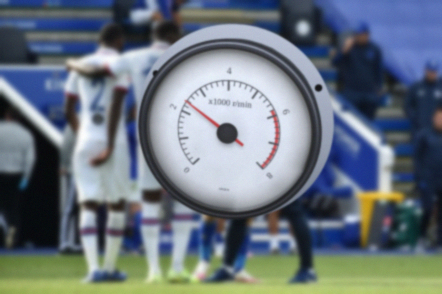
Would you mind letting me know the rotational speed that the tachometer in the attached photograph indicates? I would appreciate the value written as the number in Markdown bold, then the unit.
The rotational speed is **2400** rpm
